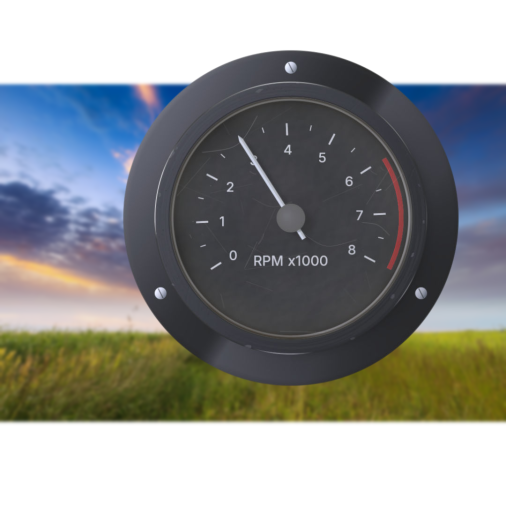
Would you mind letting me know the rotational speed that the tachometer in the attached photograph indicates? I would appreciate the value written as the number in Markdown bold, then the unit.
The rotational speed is **3000** rpm
